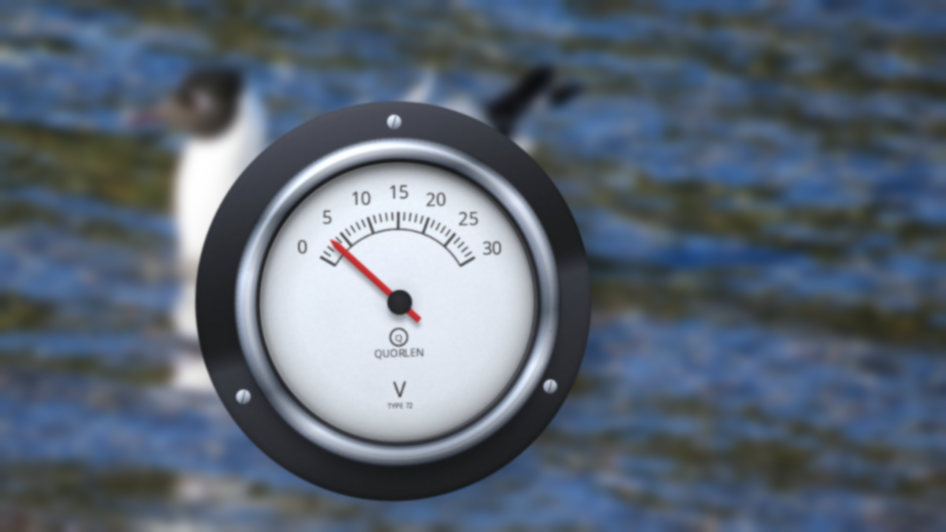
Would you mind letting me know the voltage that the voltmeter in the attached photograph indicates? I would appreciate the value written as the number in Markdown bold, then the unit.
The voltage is **3** V
